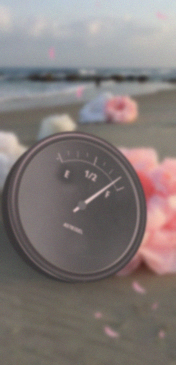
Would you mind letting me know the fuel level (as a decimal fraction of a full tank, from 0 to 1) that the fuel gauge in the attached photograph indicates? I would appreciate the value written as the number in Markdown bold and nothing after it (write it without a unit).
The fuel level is **0.875**
